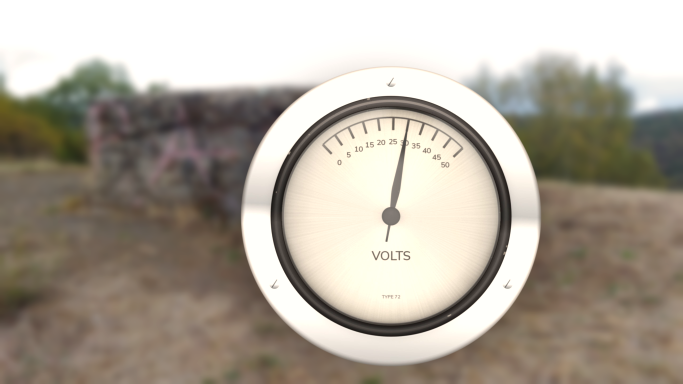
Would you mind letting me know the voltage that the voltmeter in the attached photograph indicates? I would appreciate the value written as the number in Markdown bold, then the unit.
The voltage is **30** V
